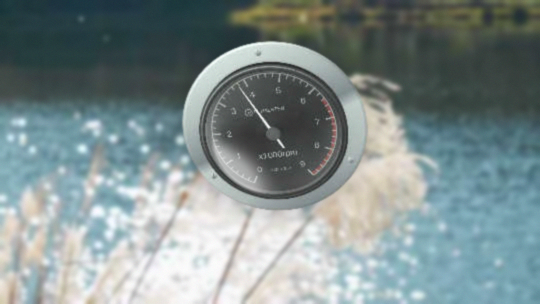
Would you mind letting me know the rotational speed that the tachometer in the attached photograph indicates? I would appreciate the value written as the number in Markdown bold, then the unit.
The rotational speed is **3800** rpm
